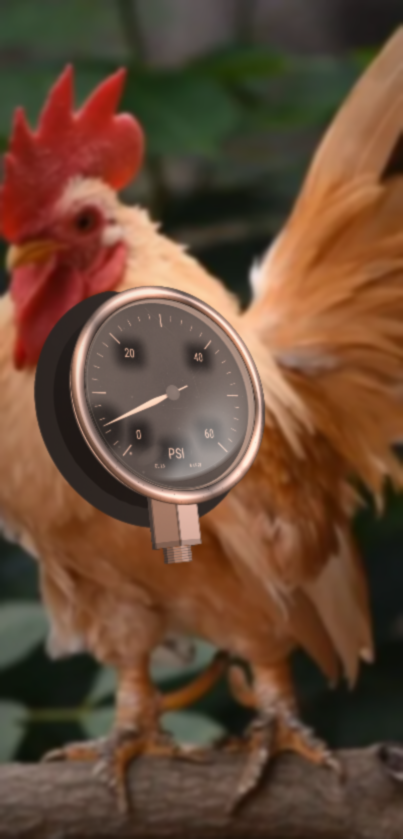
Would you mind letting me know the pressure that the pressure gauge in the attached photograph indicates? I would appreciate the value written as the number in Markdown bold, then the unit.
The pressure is **5** psi
